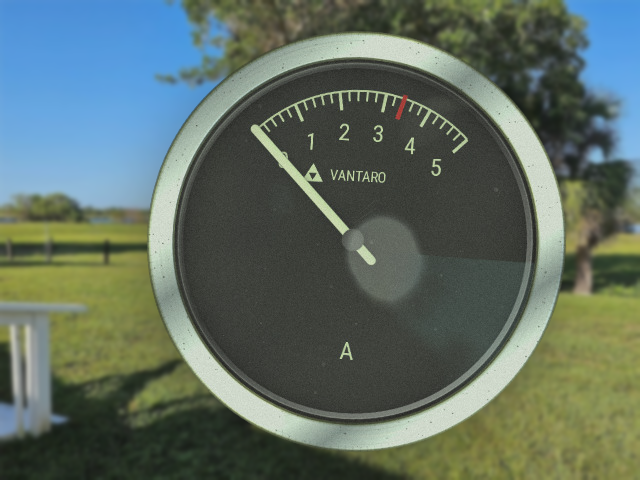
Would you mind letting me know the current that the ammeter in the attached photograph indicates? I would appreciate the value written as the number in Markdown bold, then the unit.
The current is **0** A
